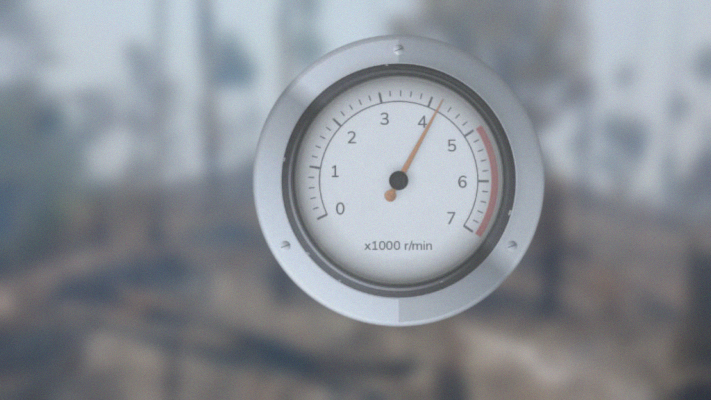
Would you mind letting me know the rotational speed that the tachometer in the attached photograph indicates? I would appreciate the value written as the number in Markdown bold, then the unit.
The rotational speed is **4200** rpm
